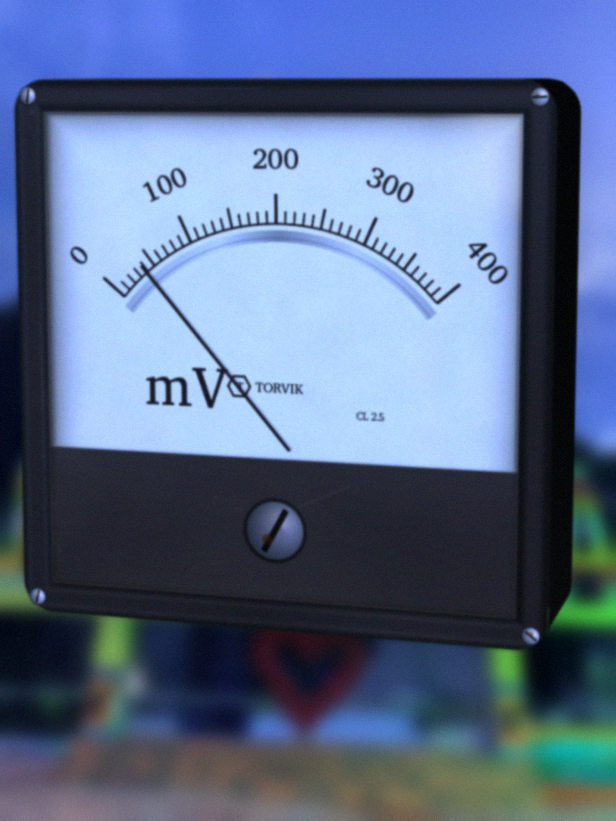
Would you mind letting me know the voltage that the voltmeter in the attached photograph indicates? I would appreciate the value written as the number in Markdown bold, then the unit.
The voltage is **40** mV
